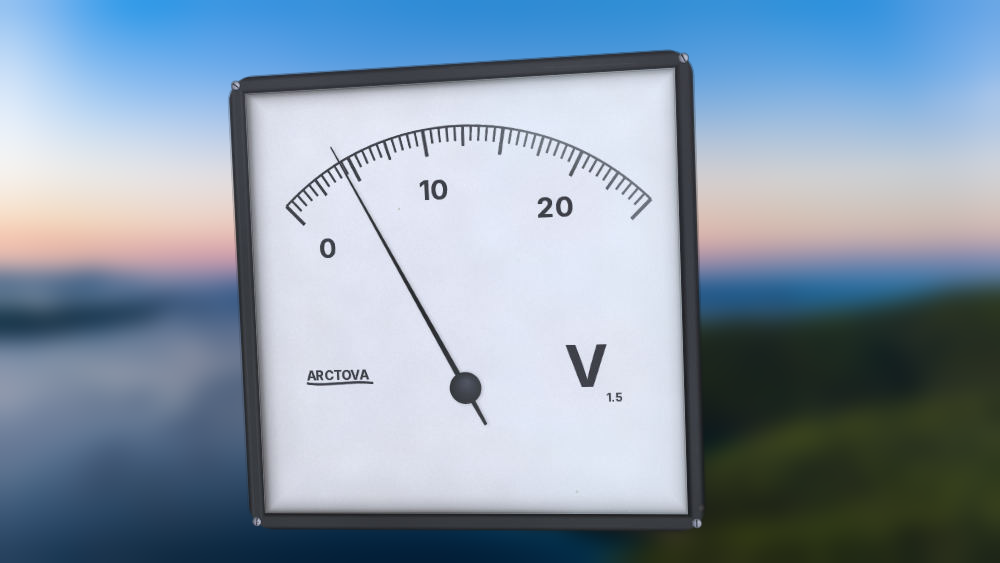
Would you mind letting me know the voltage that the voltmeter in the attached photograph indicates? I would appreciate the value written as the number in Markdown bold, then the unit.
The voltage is **4.5** V
